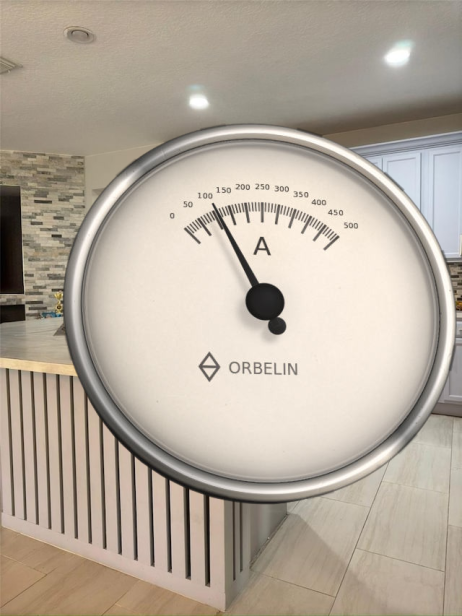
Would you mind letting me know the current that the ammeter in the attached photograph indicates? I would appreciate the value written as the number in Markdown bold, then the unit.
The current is **100** A
